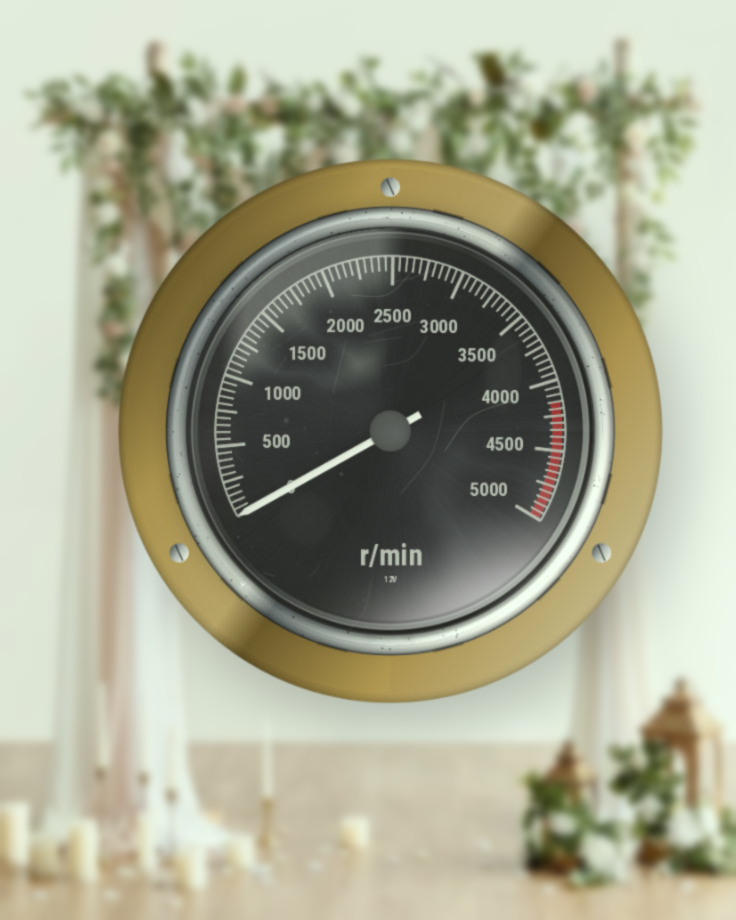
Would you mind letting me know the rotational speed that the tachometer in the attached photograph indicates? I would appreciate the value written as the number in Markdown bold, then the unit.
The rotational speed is **0** rpm
